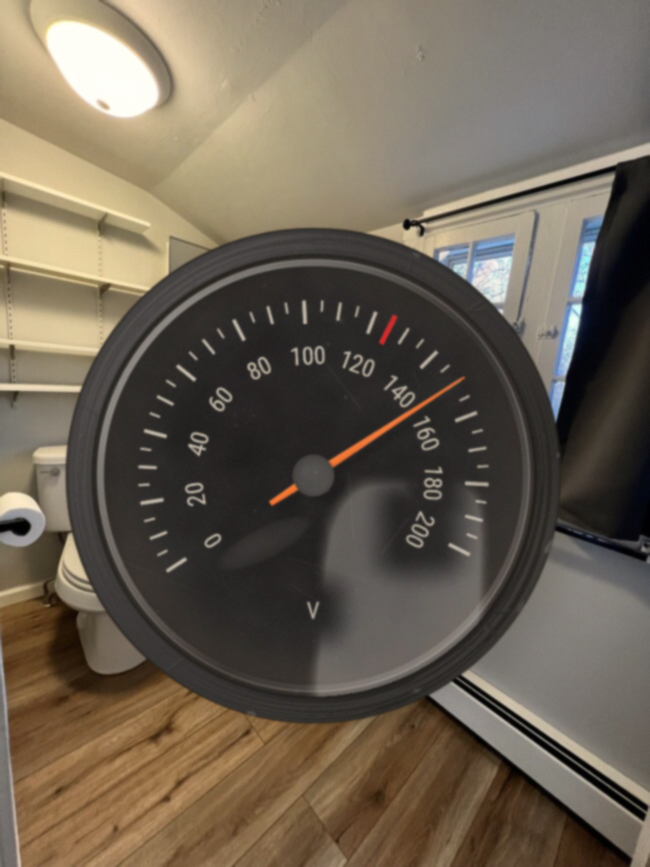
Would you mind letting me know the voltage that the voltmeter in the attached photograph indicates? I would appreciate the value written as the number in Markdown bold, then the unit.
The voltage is **150** V
